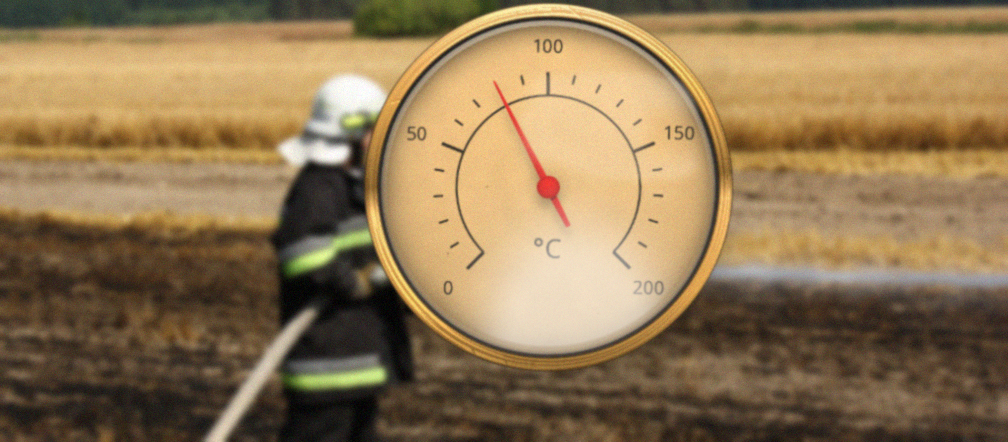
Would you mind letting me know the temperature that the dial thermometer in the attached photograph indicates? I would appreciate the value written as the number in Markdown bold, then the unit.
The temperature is **80** °C
